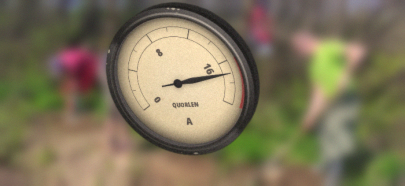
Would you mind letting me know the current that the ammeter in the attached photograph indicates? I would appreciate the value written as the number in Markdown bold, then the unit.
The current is **17** A
